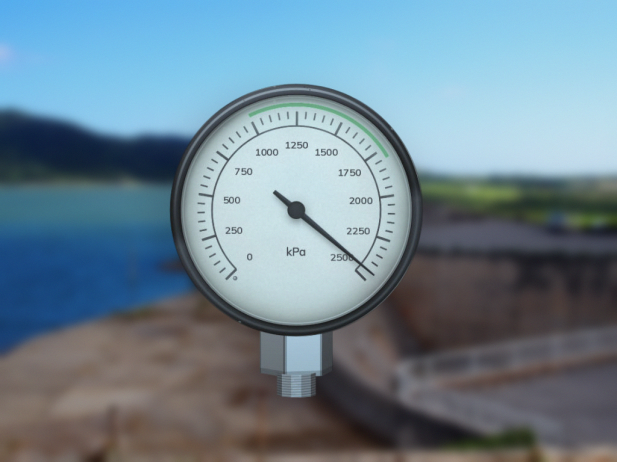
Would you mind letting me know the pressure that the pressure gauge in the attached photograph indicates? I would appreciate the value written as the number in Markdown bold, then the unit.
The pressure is **2450** kPa
